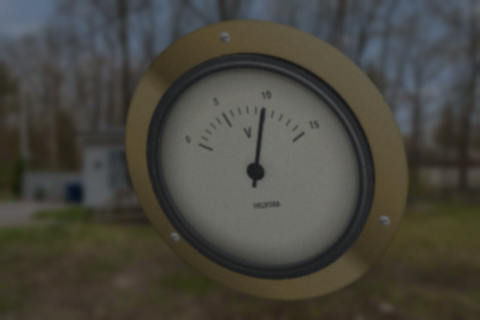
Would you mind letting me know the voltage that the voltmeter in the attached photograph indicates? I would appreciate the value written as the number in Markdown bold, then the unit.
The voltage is **10** V
